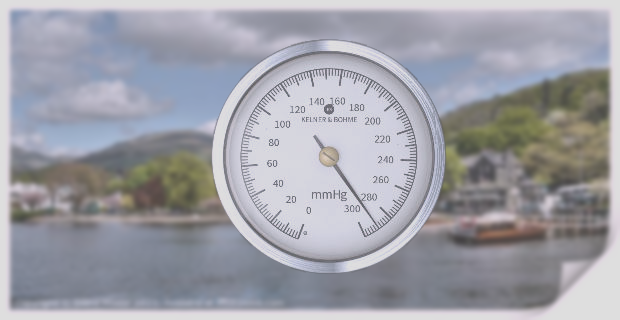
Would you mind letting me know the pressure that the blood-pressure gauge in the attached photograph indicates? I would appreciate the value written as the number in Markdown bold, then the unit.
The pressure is **290** mmHg
